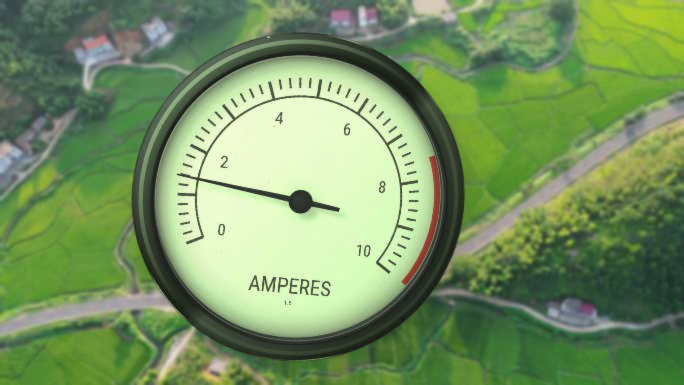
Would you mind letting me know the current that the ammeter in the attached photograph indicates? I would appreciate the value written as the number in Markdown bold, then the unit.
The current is **1.4** A
